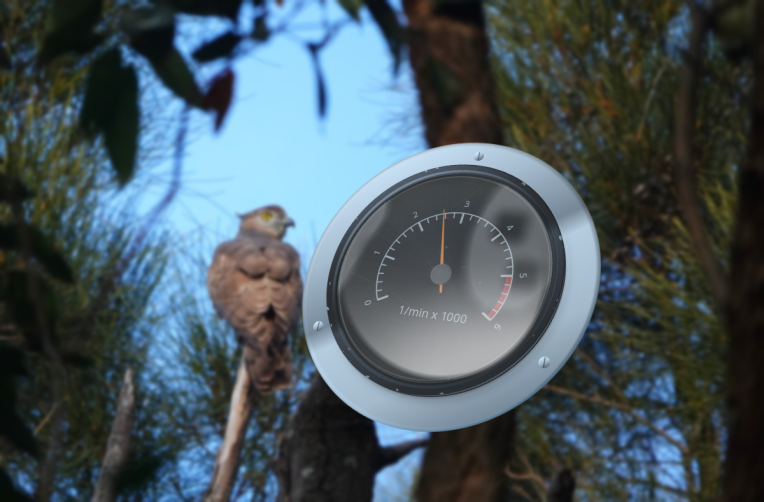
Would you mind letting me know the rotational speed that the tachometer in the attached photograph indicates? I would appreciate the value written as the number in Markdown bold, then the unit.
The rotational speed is **2600** rpm
